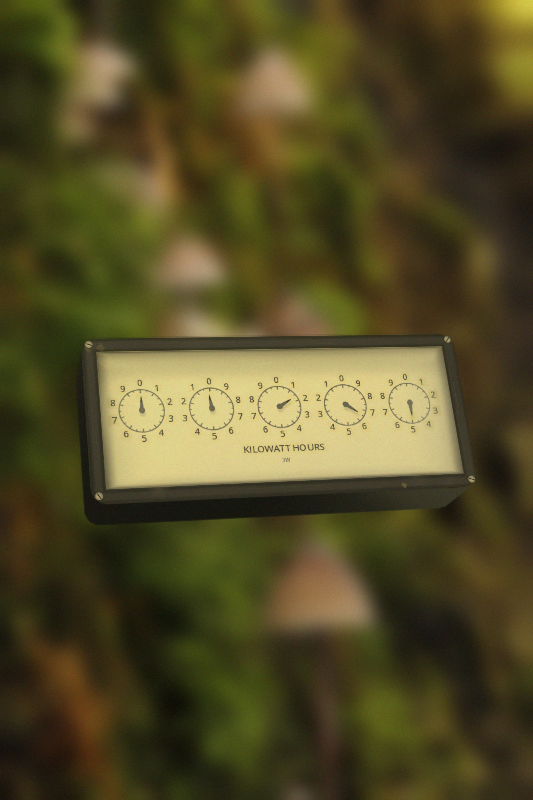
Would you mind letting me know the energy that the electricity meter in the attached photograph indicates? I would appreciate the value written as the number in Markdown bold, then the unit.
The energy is **165** kWh
